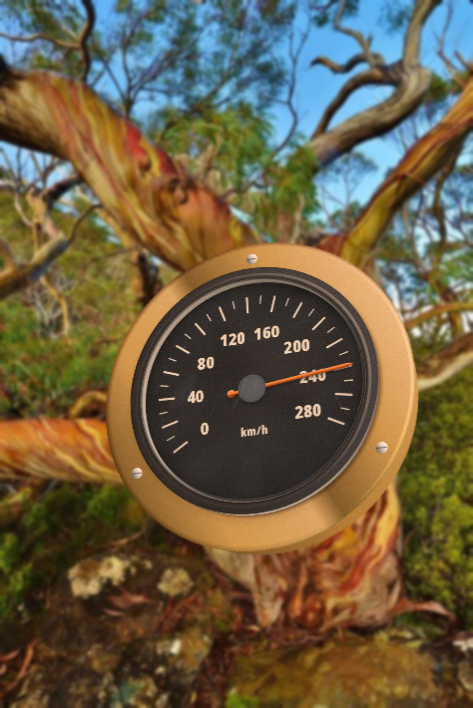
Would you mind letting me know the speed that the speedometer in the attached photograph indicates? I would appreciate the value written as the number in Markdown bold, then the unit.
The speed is **240** km/h
